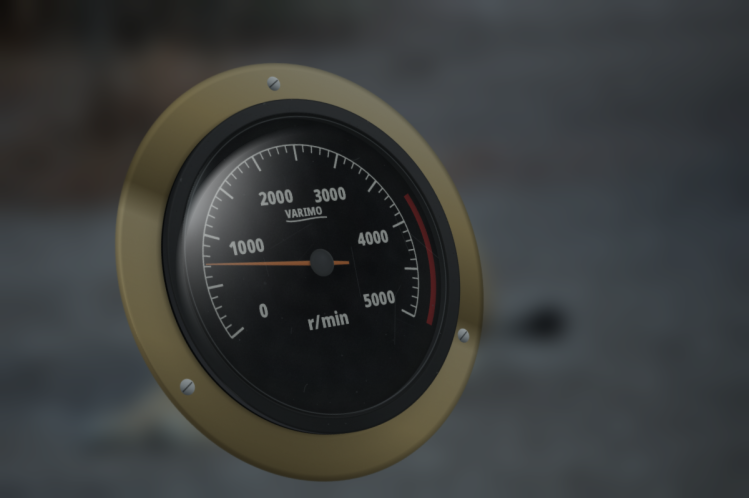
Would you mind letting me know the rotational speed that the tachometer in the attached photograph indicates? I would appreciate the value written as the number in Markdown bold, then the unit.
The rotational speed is **700** rpm
